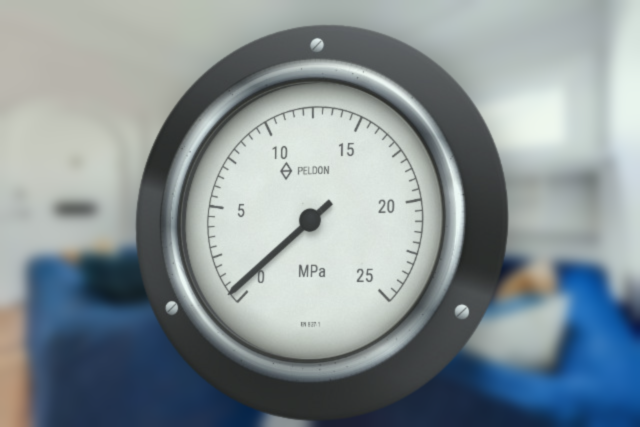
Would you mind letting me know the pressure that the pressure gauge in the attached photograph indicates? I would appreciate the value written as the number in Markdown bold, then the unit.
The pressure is **0.5** MPa
